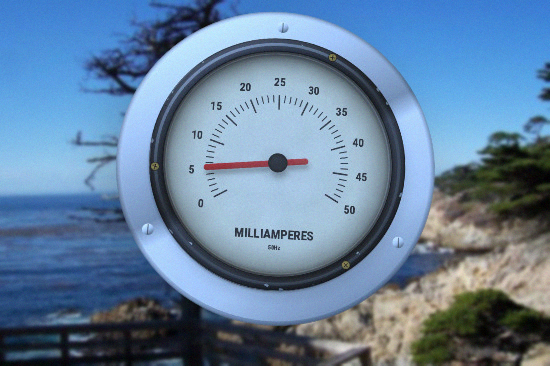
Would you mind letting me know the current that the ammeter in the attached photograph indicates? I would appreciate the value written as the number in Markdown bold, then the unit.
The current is **5** mA
